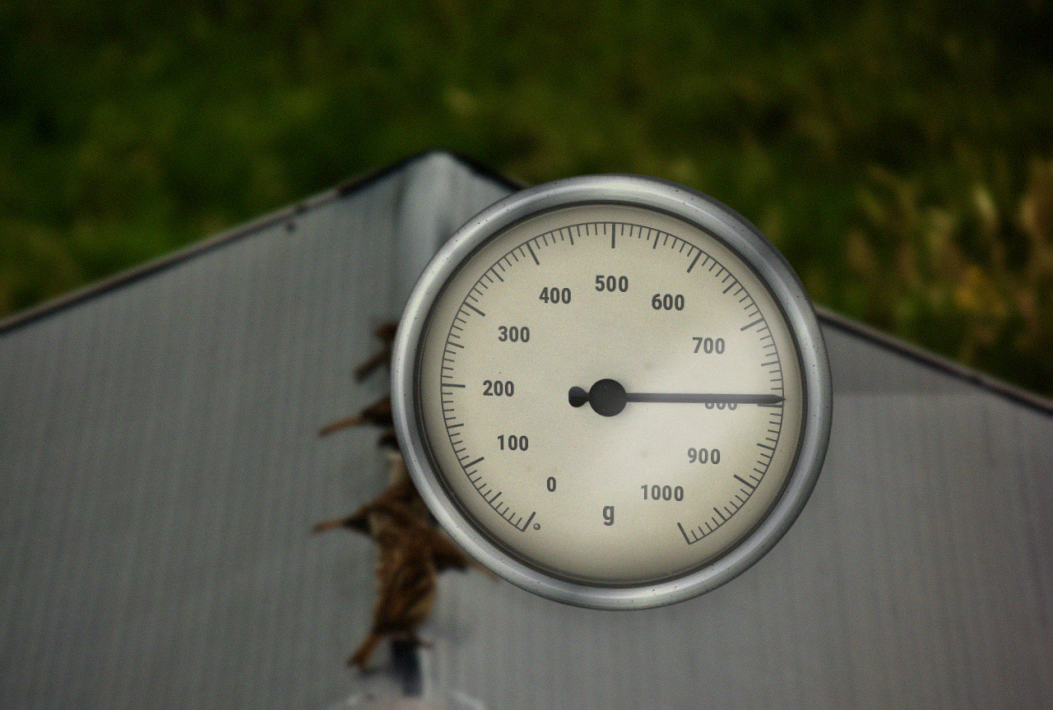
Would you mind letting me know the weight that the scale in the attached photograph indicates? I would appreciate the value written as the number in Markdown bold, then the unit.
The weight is **790** g
